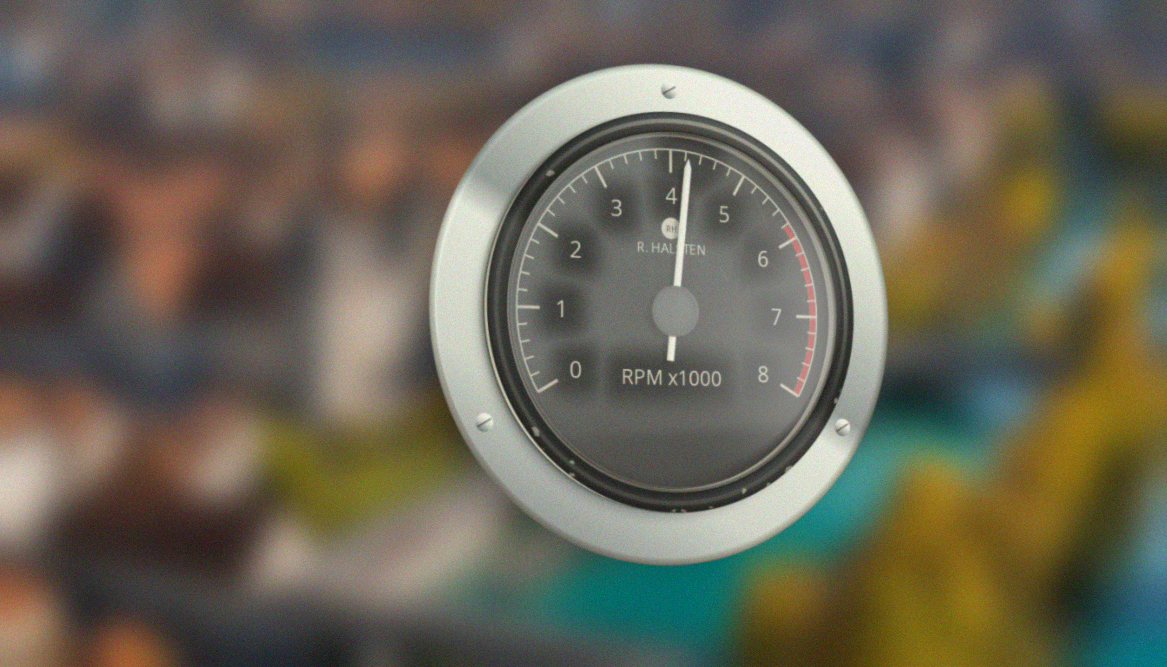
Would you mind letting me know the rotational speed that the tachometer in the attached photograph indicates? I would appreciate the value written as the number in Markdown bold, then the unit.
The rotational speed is **4200** rpm
